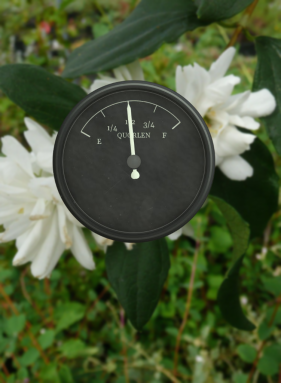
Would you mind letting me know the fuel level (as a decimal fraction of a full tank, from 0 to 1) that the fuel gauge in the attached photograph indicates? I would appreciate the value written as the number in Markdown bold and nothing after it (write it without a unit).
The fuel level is **0.5**
